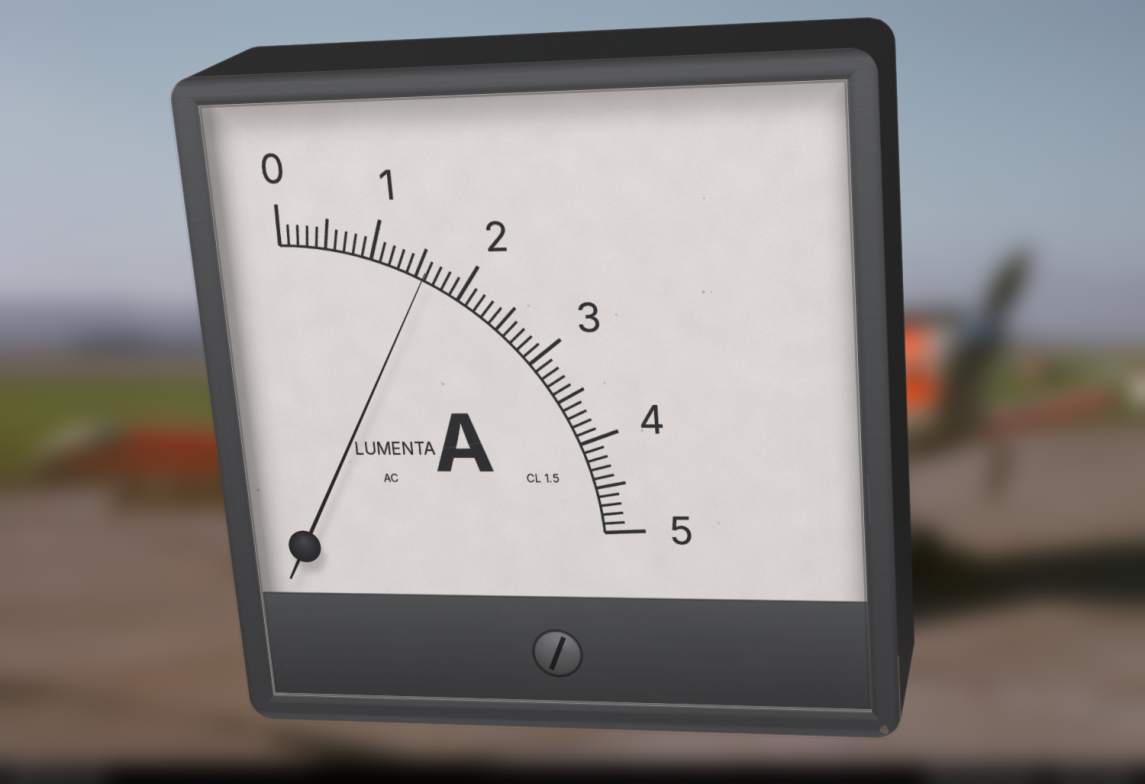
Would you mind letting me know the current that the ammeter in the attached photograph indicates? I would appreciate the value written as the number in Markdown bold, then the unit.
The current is **1.6** A
